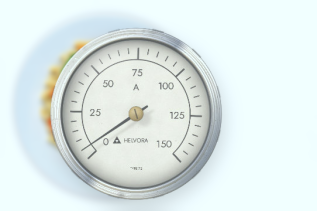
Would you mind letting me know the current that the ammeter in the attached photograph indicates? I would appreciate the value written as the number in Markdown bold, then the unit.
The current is **5** A
